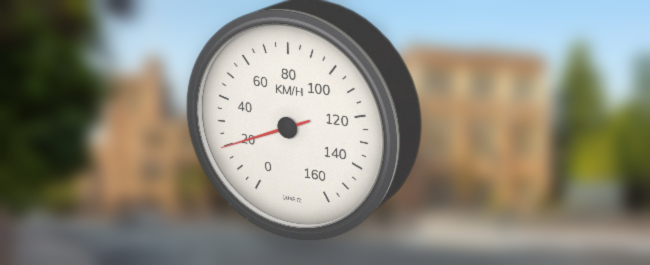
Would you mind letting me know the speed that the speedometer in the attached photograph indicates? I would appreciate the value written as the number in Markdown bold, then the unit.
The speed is **20** km/h
